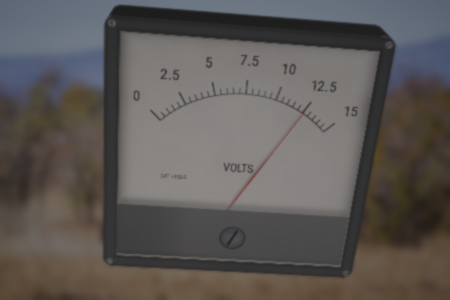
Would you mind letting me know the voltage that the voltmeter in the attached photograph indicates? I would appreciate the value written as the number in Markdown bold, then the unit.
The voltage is **12.5** V
